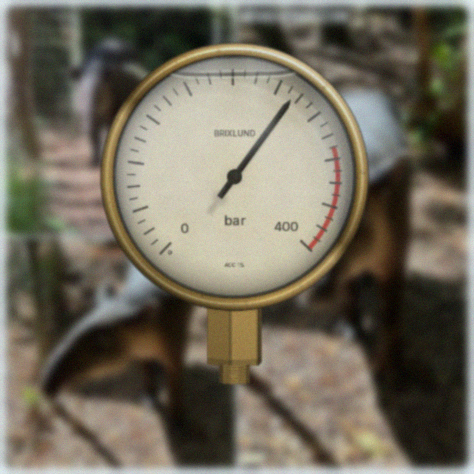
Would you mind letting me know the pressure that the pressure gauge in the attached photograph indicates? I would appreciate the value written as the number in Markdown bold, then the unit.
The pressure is **255** bar
